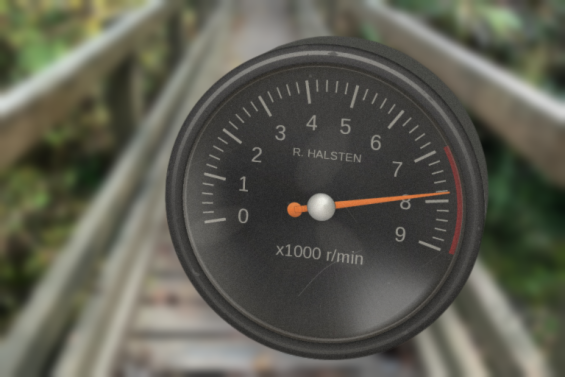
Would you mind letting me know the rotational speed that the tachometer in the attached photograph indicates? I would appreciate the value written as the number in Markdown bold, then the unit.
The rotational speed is **7800** rpm
